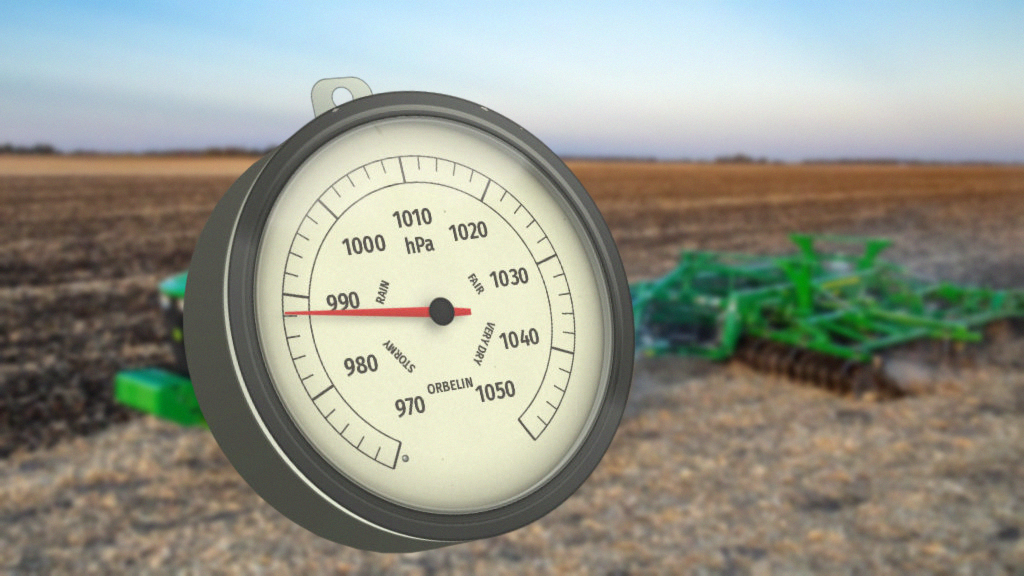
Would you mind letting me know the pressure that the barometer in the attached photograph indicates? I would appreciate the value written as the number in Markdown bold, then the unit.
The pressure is **988** hPa
